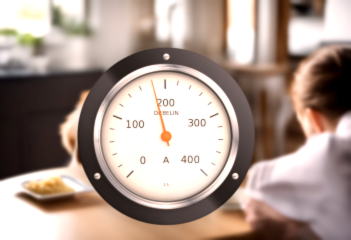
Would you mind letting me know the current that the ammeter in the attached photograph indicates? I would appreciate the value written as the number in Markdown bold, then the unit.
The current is **180** A
